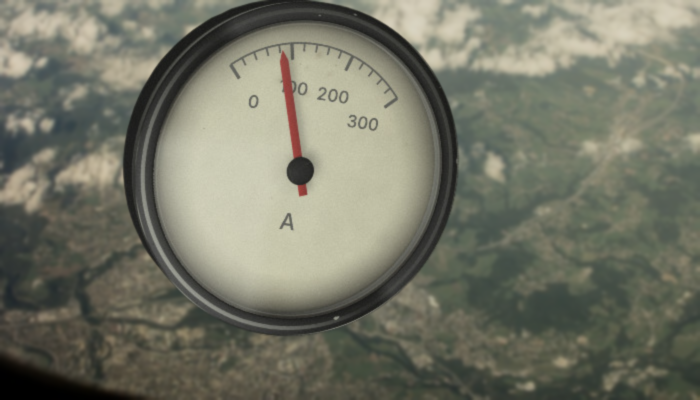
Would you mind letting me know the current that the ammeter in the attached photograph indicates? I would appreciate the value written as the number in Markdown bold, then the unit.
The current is **80** A
